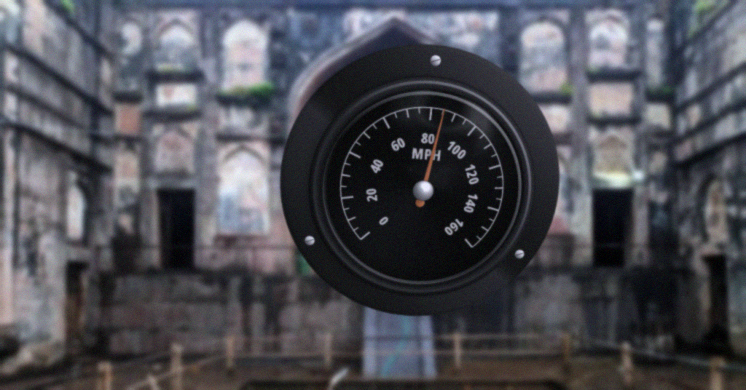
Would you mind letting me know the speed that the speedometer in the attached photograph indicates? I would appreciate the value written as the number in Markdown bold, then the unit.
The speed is **85** mph
